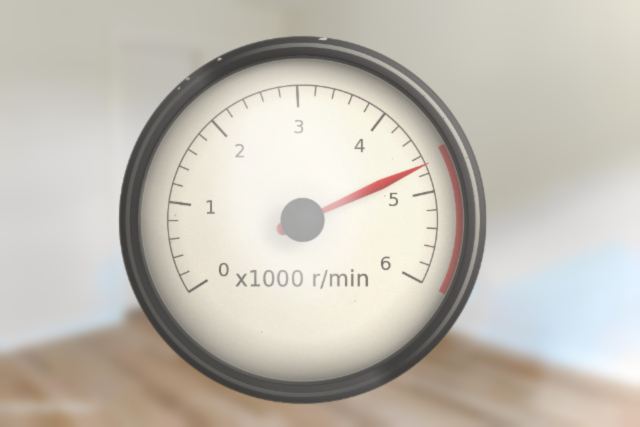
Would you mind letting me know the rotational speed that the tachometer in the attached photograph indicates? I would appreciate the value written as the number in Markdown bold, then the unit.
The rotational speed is **4700** rpm
